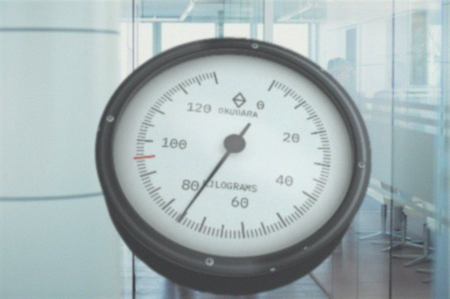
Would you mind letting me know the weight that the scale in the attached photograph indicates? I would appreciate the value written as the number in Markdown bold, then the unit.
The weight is **75** kg
